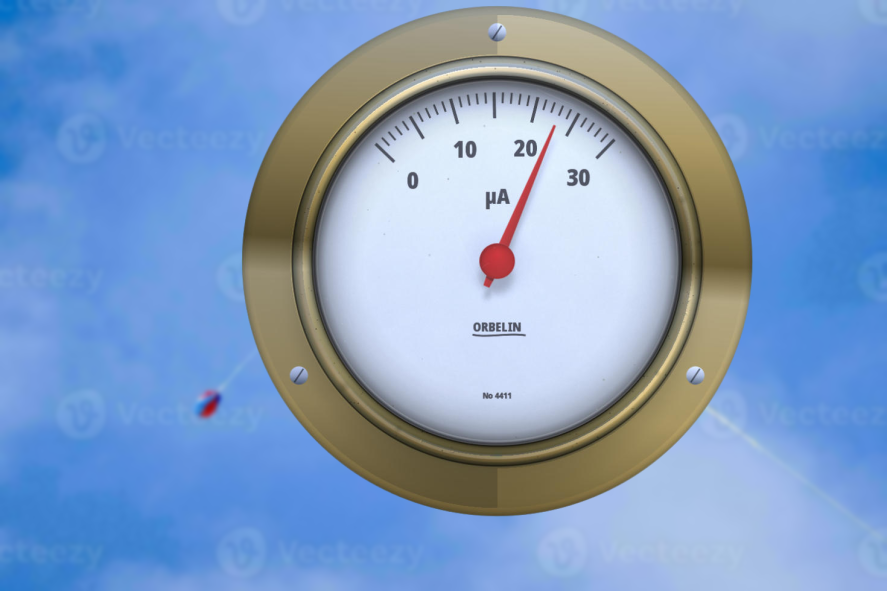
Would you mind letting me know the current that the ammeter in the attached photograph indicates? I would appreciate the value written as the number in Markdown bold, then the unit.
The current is **23** µA
